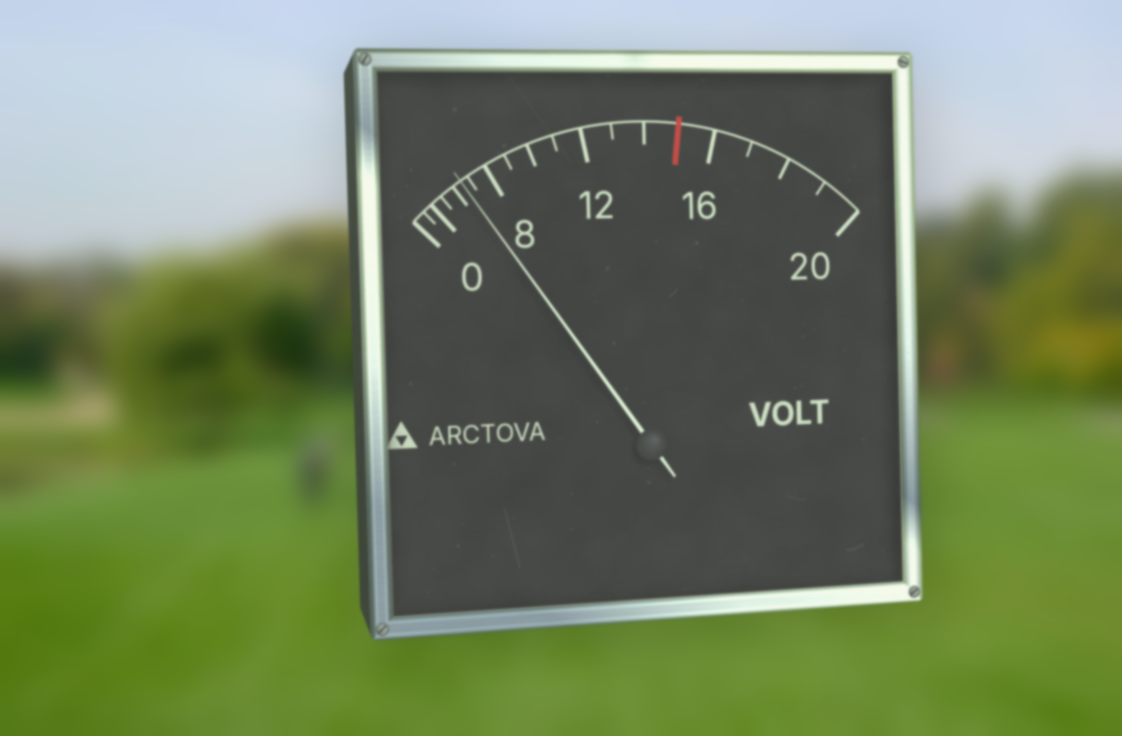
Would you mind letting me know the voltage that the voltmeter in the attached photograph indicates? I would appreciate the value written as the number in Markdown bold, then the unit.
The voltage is **6.5** V
